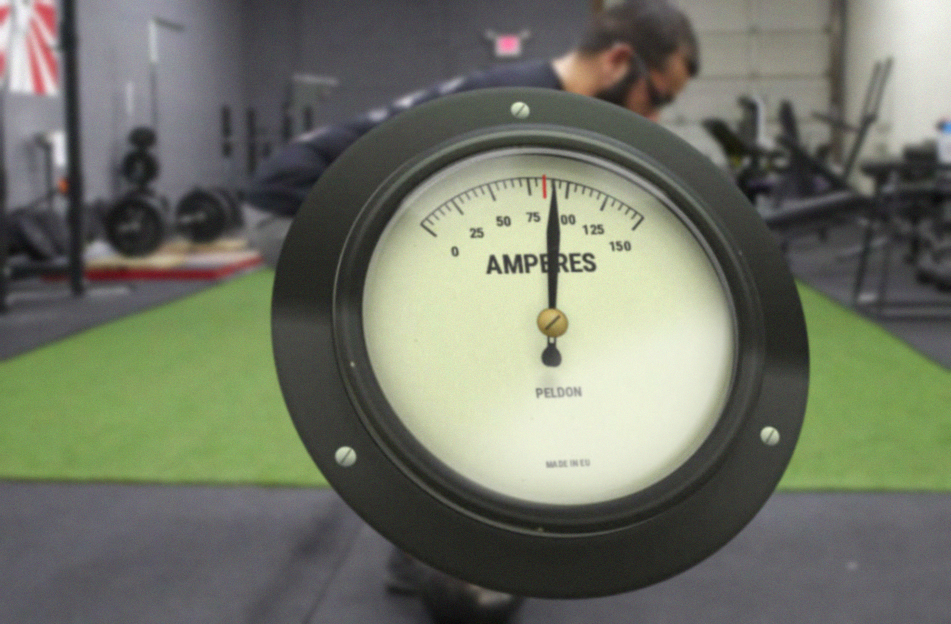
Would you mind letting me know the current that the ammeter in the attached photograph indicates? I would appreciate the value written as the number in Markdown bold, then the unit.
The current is **90** A
